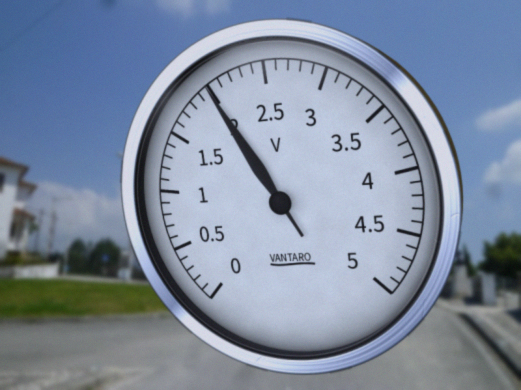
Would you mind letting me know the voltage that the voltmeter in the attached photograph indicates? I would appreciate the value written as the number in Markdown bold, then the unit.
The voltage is **2** V
